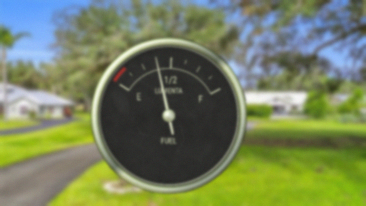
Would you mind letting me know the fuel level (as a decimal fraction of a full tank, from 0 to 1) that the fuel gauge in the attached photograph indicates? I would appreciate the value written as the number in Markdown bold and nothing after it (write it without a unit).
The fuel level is **0.375**
